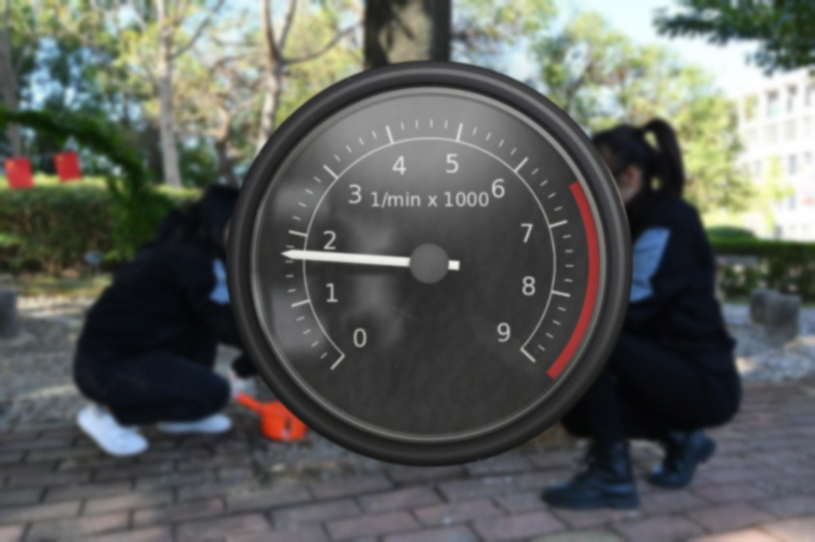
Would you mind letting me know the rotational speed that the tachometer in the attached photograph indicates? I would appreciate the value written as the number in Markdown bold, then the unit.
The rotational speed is **1700** rpm
